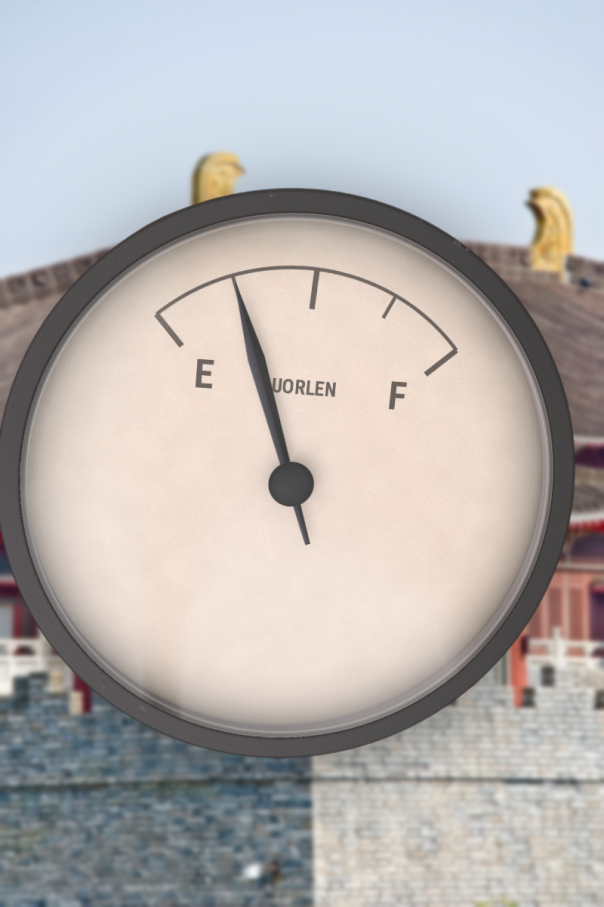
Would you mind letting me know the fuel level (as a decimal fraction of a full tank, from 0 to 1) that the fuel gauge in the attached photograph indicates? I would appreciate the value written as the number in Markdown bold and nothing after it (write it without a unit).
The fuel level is **0.25**
